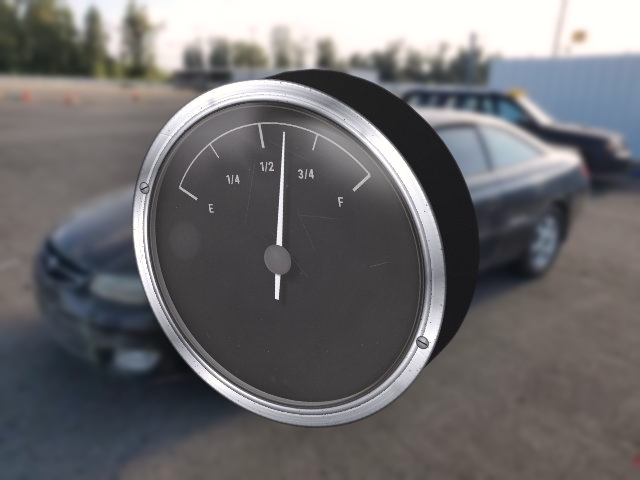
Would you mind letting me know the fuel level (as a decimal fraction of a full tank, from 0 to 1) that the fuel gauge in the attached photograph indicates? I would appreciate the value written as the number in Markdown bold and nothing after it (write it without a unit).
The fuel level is **0.625**
